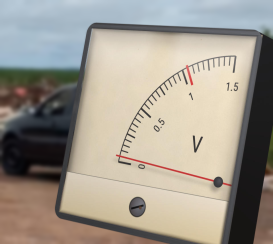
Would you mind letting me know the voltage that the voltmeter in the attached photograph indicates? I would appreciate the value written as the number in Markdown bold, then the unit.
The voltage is **0.05** V
